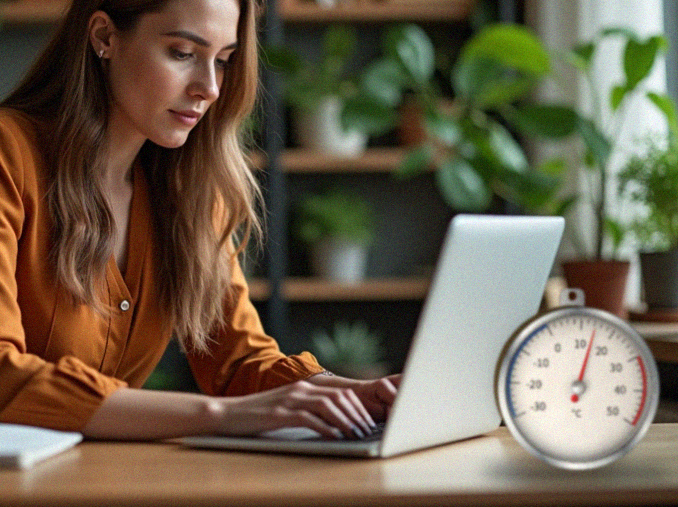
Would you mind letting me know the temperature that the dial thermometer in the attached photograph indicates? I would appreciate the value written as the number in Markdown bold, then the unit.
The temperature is **14** °C
